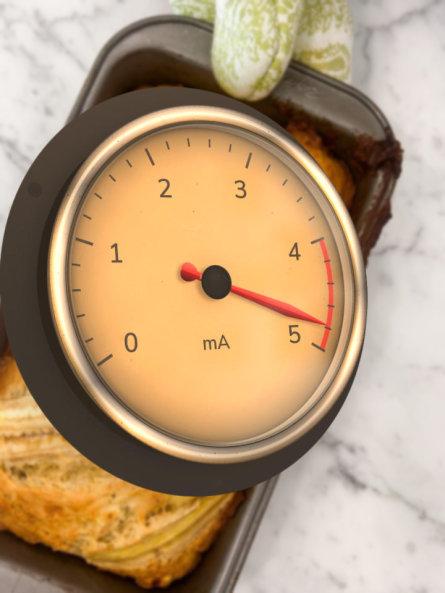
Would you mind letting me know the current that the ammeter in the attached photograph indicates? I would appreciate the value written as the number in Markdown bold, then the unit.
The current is **4.8** mA
